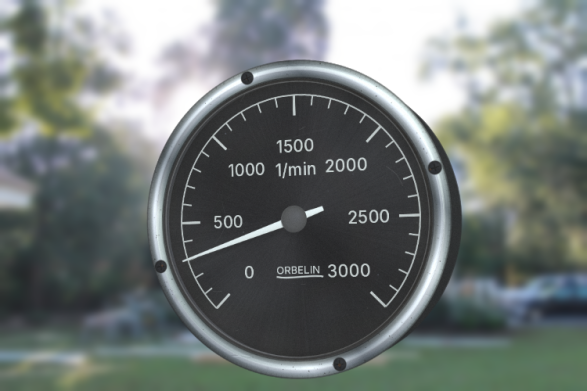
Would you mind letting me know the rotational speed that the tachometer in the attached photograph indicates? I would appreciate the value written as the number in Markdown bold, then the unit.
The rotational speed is **300** rpm
